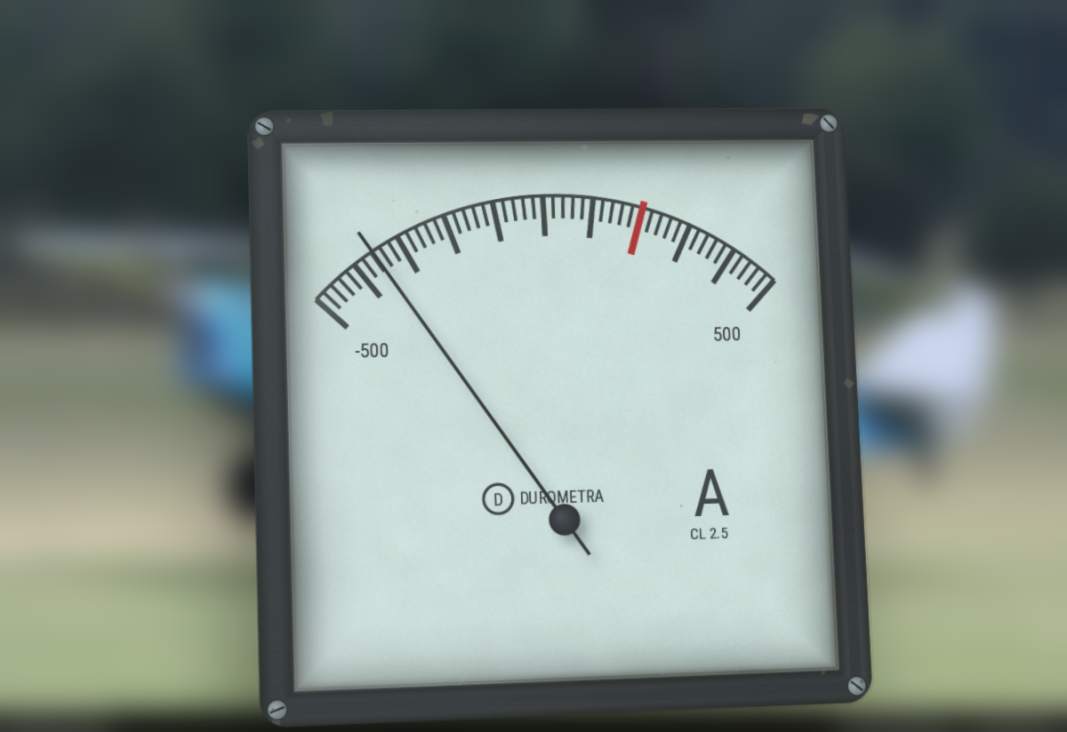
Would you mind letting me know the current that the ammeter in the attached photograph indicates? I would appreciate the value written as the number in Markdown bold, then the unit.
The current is **-360** A
